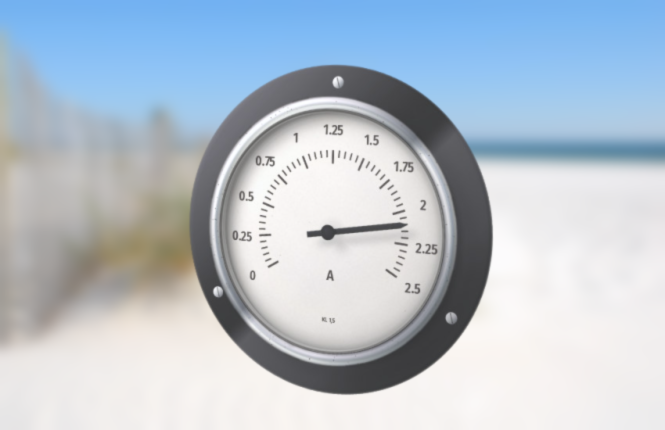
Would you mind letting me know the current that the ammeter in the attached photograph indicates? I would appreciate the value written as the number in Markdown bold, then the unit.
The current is **2.1** A
